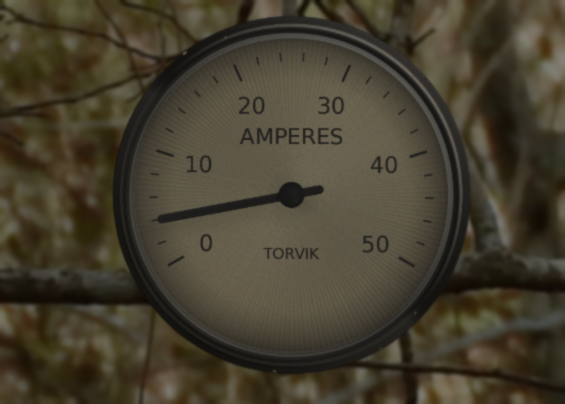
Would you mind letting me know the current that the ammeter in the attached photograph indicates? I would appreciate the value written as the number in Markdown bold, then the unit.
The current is **4** A
